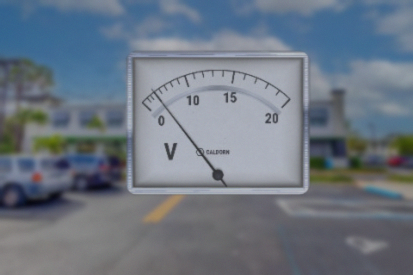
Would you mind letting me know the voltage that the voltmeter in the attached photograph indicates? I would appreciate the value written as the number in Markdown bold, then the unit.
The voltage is **5** V
